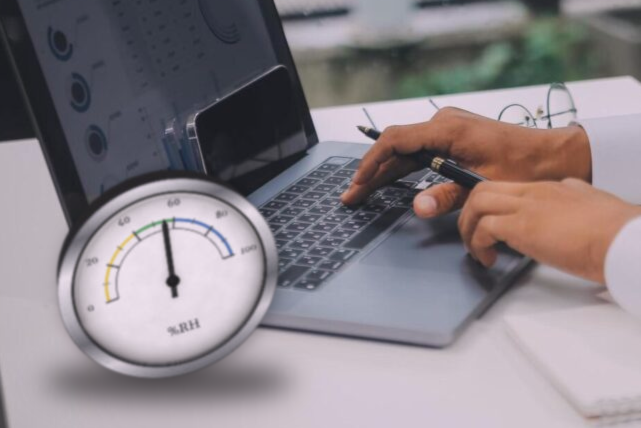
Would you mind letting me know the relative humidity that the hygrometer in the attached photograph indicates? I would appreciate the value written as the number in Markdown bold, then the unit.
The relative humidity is **55** %
